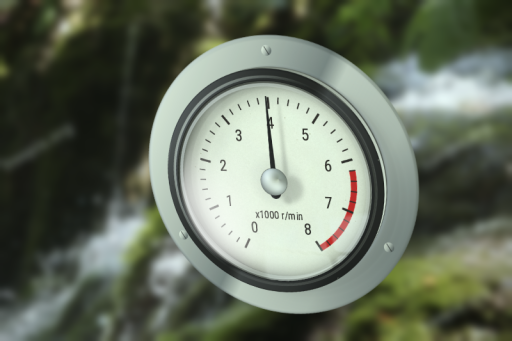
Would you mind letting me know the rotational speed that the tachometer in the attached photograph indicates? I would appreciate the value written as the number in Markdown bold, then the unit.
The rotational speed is **4000** rpm
